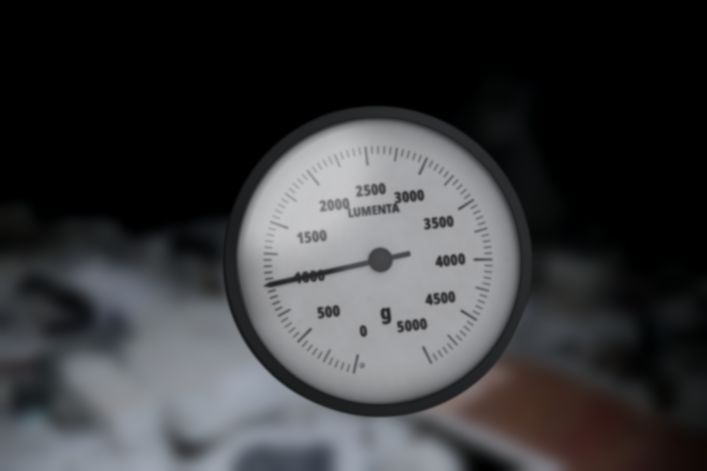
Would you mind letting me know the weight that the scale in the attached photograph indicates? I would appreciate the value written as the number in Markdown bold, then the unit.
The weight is **1000** g
